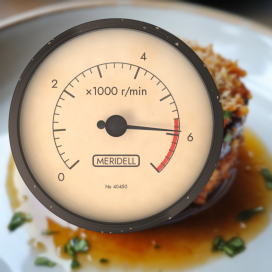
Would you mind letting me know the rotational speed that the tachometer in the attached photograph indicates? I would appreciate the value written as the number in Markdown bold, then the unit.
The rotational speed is **5900** rpm
